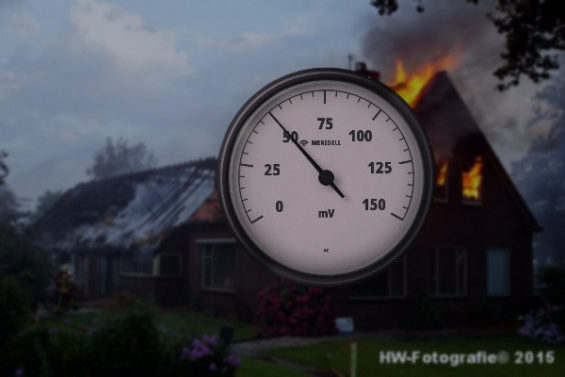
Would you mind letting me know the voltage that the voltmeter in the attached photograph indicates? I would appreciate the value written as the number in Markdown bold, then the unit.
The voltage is **50** mV
